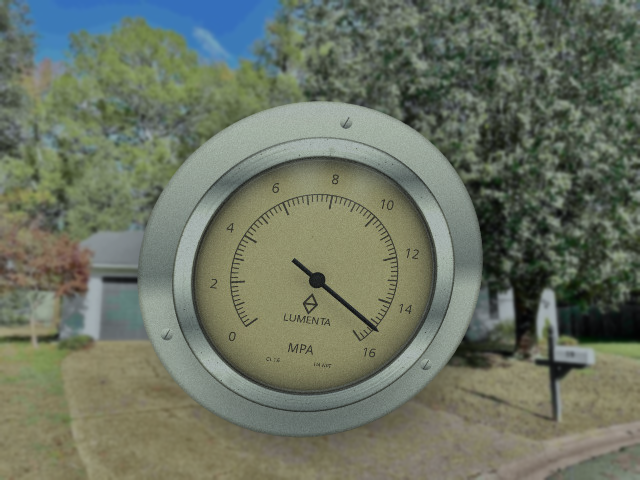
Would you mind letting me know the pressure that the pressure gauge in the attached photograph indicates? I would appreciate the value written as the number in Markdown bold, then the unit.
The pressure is **15.2** MPa
